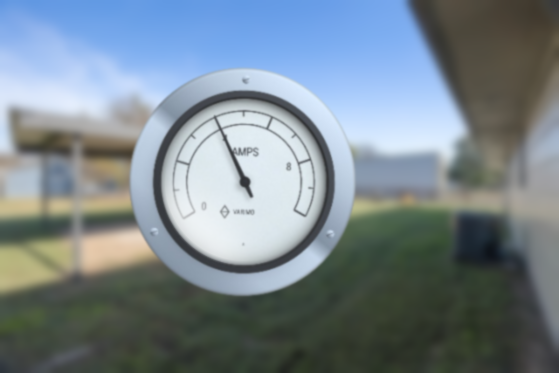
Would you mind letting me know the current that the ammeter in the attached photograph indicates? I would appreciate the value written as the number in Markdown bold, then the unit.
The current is **4** A
